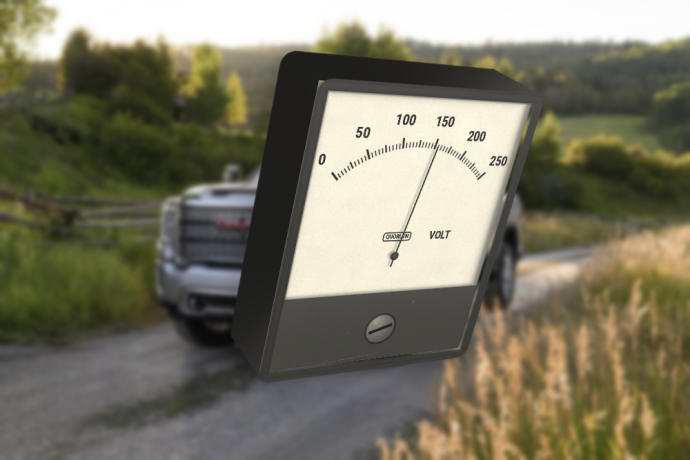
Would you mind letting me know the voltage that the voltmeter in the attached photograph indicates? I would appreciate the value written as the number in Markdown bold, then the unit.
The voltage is **150** V
